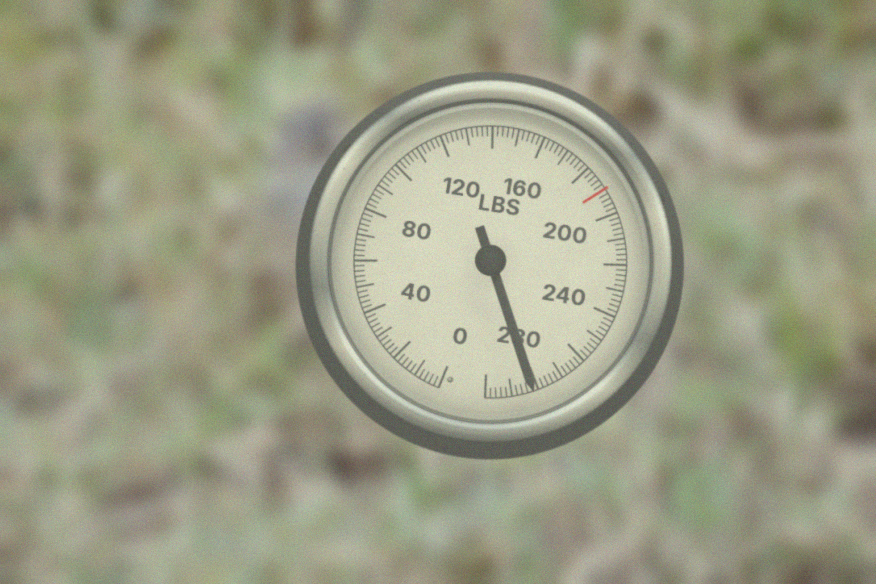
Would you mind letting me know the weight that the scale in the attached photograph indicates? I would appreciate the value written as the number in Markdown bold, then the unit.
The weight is **282** lb
